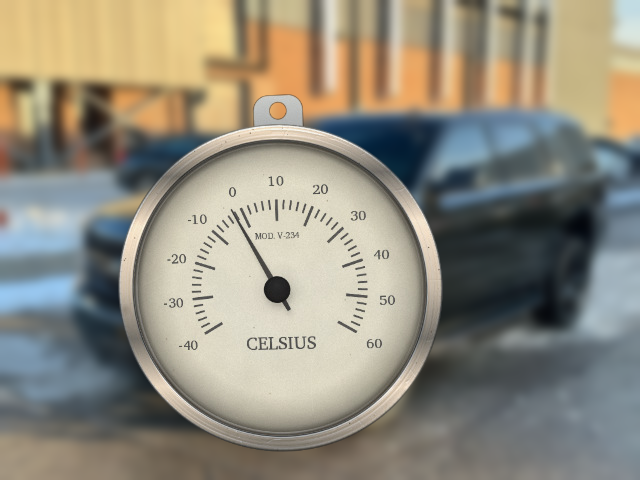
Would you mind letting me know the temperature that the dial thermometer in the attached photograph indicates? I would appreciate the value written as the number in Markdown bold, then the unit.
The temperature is **-2** °C
